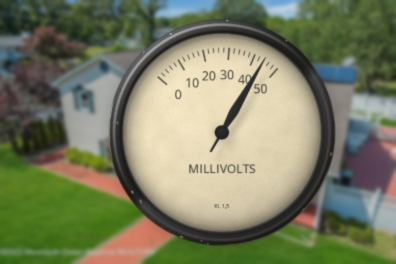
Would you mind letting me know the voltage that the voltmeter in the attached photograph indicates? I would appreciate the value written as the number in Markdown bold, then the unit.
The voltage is **44** mV
